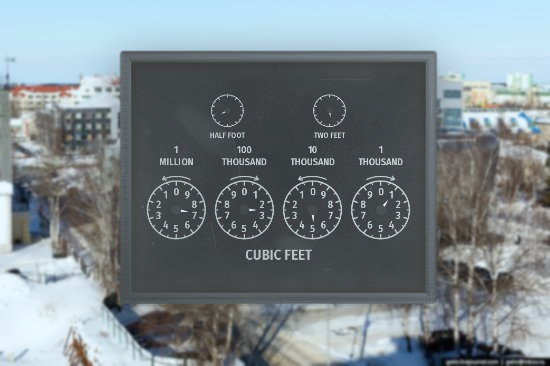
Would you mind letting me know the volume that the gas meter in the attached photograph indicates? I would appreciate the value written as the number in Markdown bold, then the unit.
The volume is **725100** ft³
